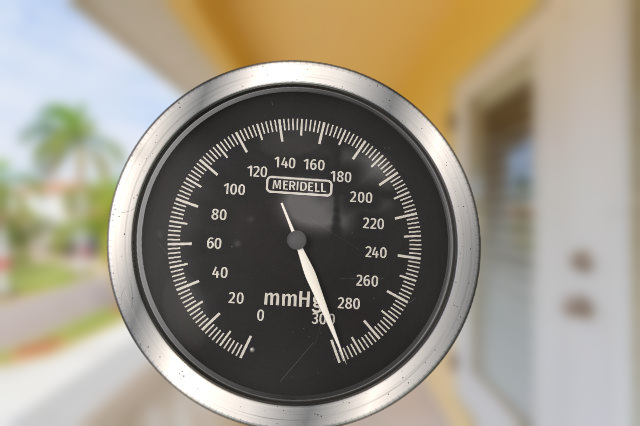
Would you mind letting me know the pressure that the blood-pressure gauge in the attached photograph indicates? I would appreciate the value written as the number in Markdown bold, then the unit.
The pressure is **298** mmHg
